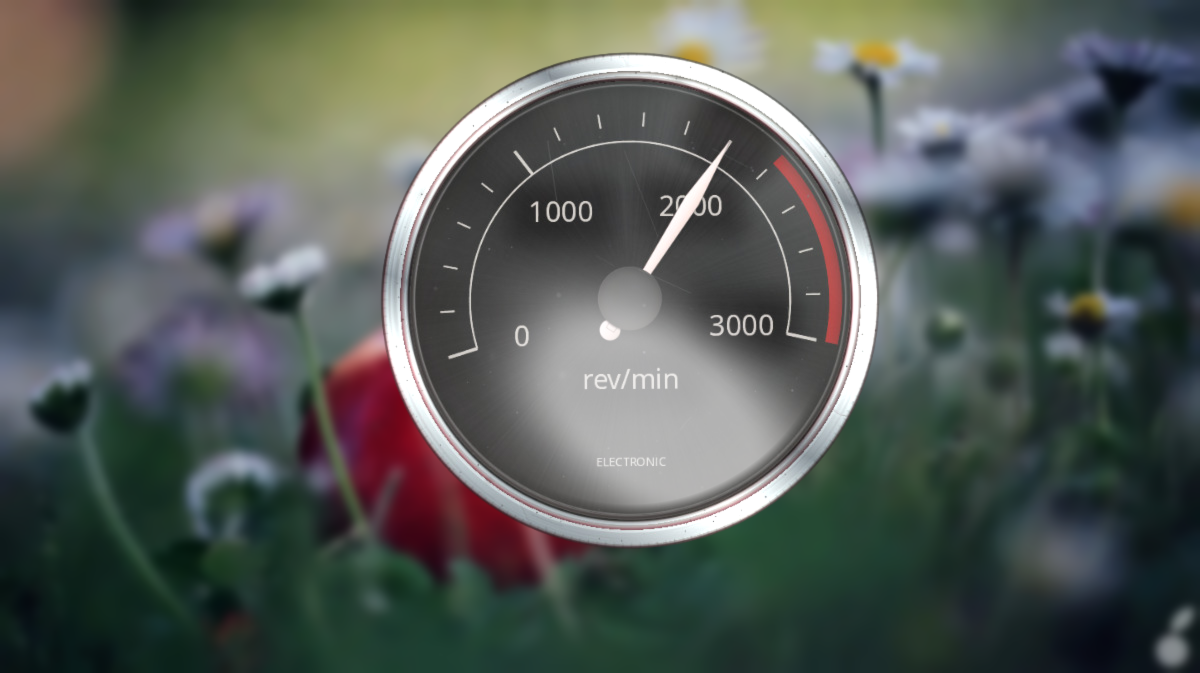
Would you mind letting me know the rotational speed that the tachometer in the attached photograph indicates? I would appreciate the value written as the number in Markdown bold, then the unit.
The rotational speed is **2000** rpm
